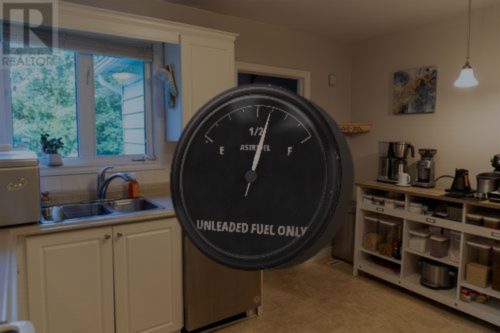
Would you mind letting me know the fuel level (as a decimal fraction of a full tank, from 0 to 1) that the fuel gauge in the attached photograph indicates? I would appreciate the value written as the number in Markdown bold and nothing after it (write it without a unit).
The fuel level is **0.625**
